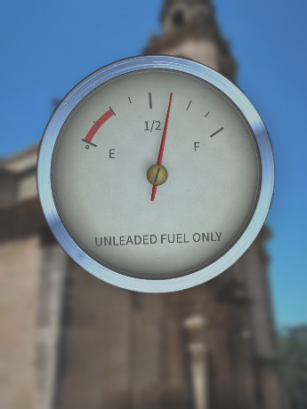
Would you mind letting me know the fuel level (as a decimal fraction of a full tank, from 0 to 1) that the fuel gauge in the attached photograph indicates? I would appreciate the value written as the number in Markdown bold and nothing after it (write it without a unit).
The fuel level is **0.625**
